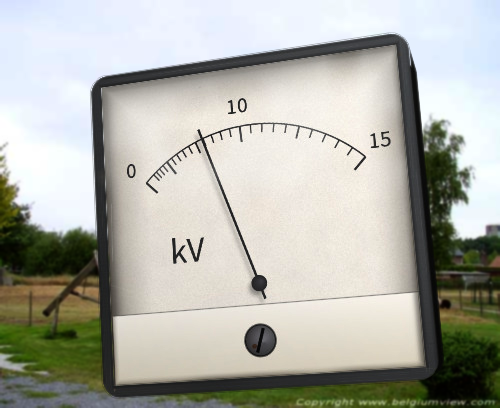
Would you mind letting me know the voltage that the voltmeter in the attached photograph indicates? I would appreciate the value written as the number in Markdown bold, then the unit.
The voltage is **8** kV
